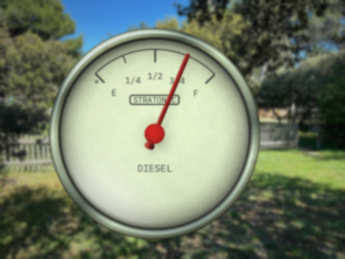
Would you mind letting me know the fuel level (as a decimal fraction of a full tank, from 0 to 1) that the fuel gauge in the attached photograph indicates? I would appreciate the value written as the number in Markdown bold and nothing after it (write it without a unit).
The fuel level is **0.75**
